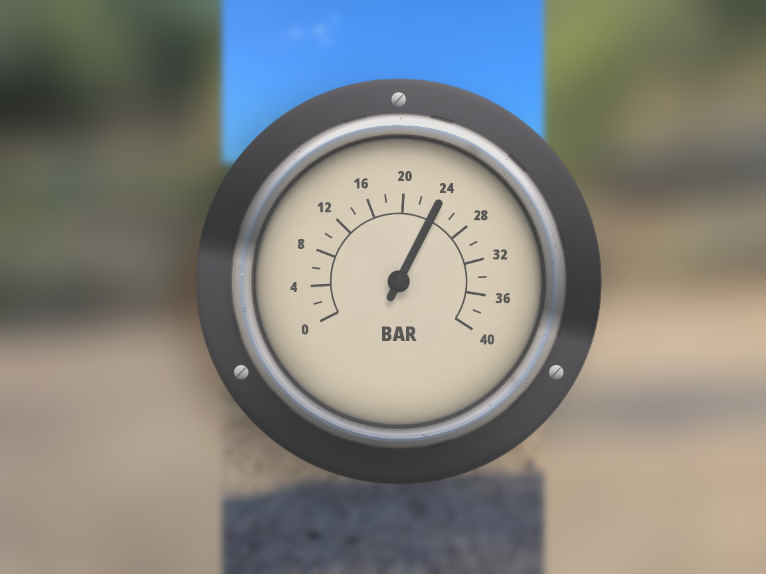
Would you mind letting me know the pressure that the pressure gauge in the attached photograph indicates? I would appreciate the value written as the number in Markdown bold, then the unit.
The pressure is **24** bar
